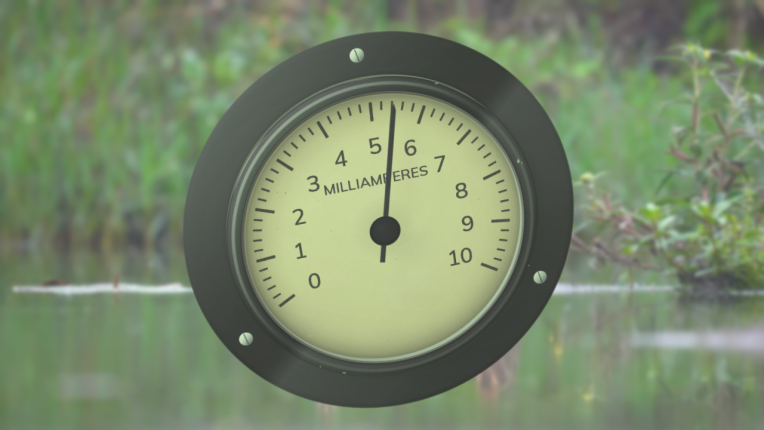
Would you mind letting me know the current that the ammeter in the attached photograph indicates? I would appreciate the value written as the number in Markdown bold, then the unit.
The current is **5.4** mA
